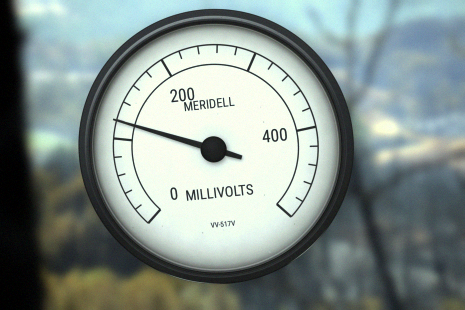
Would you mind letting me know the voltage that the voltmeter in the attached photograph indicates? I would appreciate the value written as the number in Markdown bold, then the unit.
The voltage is **120** mV
